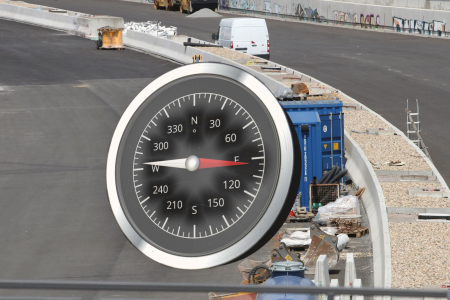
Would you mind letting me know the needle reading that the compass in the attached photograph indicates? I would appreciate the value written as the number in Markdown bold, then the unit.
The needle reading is **95** °
